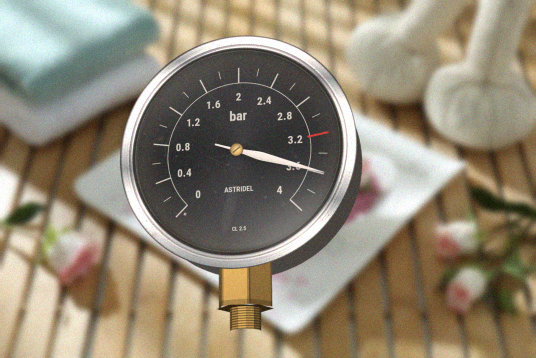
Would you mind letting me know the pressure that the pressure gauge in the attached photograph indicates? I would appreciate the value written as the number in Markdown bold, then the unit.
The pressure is **3.6** bar
